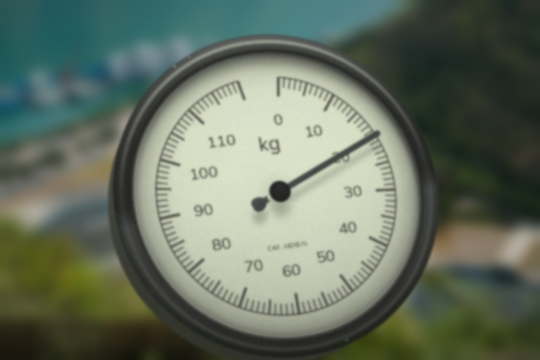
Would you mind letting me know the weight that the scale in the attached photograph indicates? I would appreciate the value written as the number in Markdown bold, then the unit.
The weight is **20** kg
